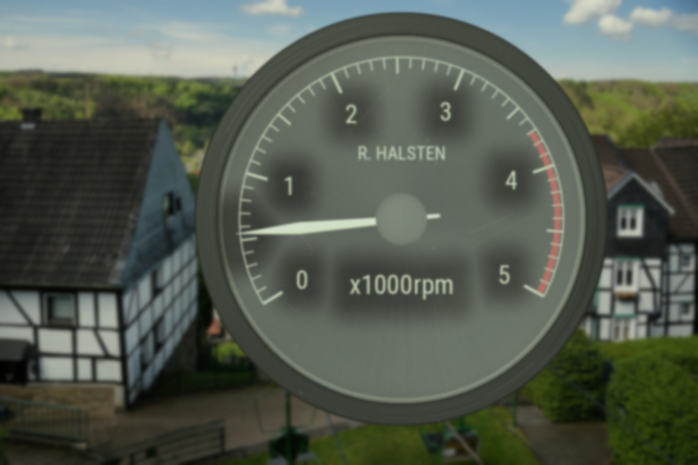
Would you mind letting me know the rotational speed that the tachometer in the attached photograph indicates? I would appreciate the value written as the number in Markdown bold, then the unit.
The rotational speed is **550** rpm
